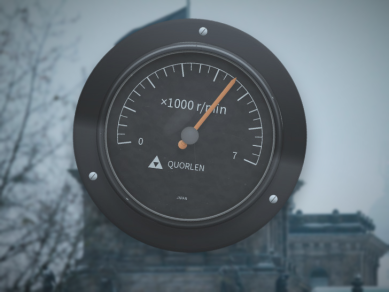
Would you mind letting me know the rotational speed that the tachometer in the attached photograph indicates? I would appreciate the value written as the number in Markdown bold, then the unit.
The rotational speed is **4500** rpm
